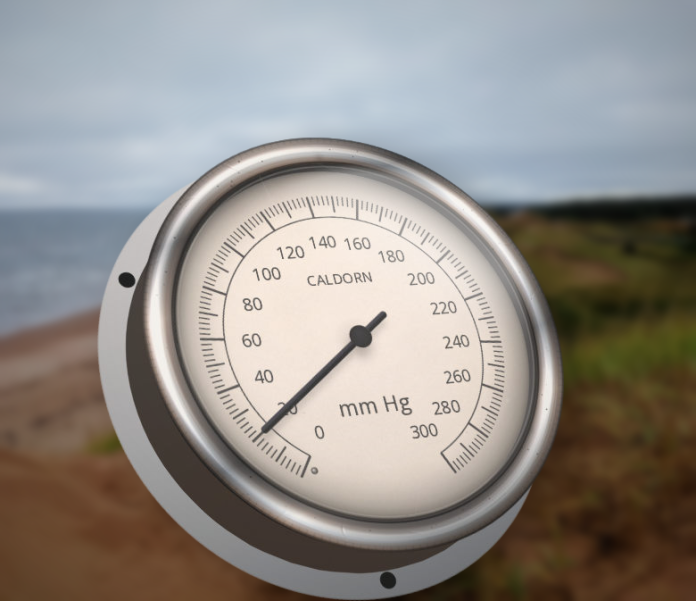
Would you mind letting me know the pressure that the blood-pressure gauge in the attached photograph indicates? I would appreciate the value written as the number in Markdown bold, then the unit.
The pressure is **20** mmHg
